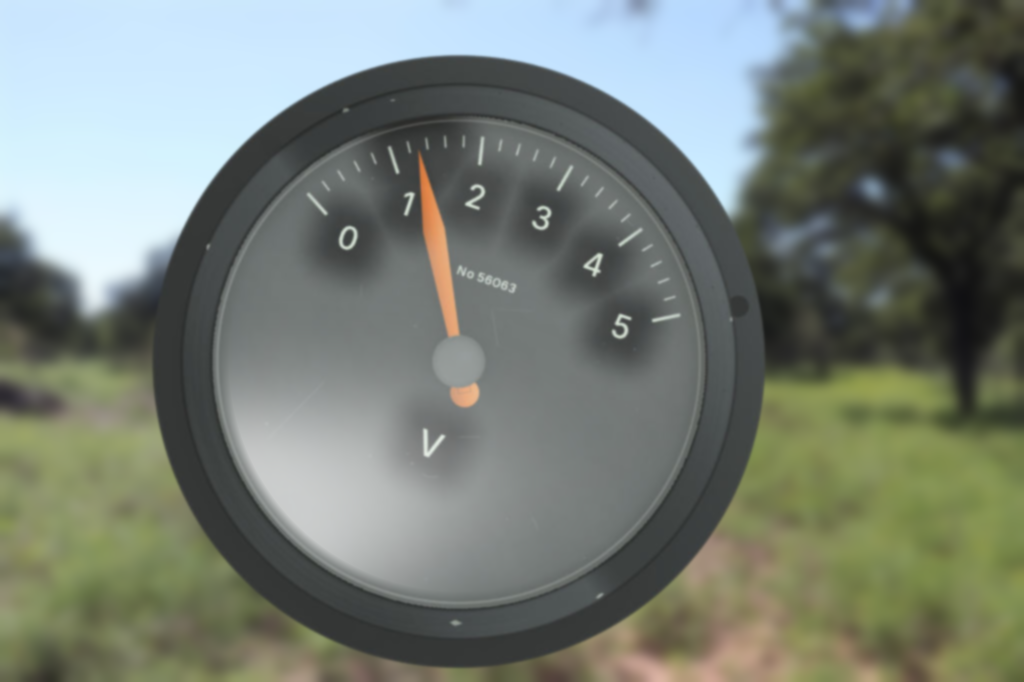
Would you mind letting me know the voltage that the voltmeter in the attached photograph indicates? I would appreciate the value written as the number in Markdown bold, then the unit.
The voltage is **1.3** V
